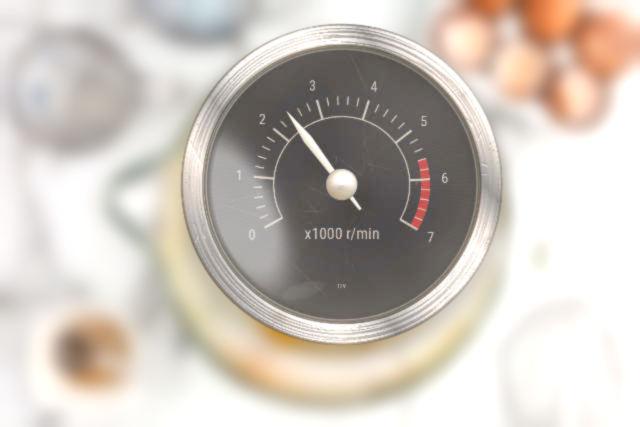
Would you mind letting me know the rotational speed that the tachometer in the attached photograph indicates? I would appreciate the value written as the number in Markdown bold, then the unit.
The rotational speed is **2400** rpm
